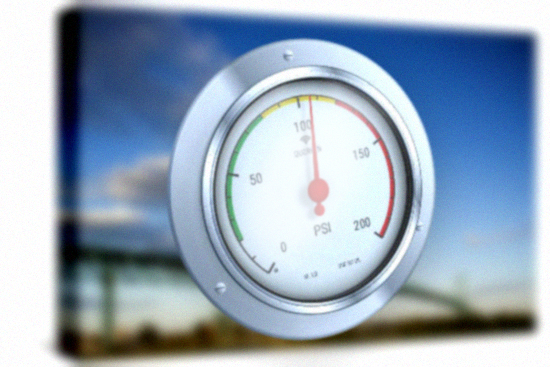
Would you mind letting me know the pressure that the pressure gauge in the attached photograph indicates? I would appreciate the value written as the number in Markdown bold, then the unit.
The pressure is **105** psi
